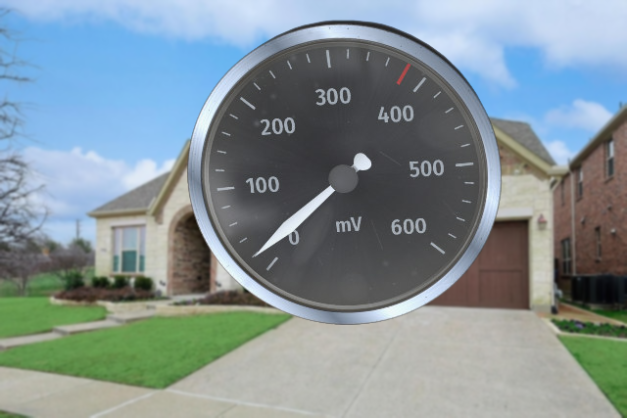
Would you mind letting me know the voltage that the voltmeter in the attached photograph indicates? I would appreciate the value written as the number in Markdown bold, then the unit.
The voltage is **20** mV
